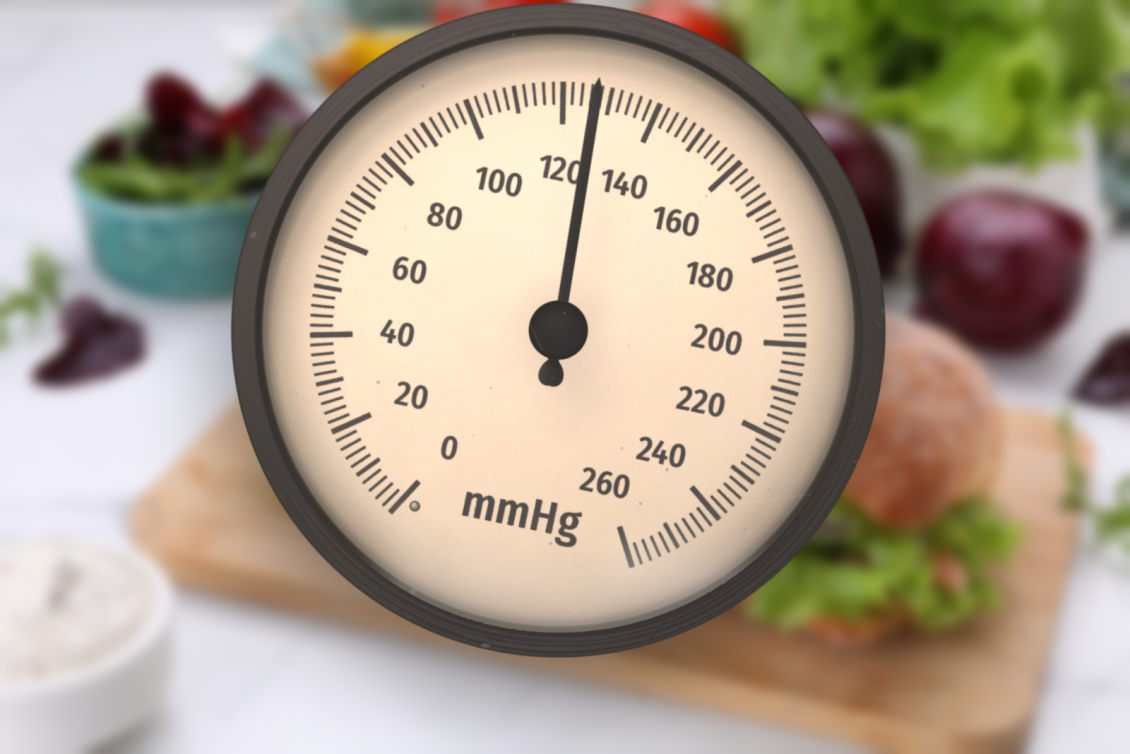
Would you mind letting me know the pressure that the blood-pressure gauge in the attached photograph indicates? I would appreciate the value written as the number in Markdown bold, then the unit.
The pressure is **127** mmHg
